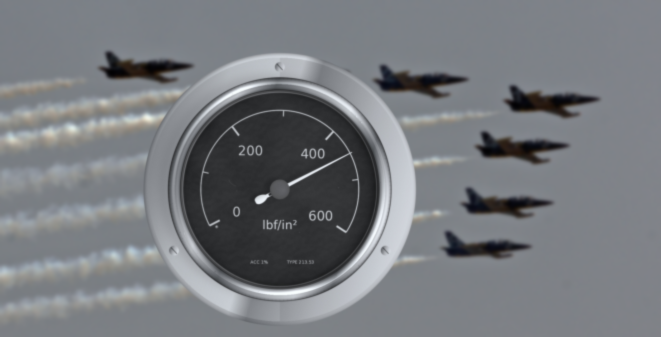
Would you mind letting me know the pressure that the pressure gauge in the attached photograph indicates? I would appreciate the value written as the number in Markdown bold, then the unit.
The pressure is **450** psi
